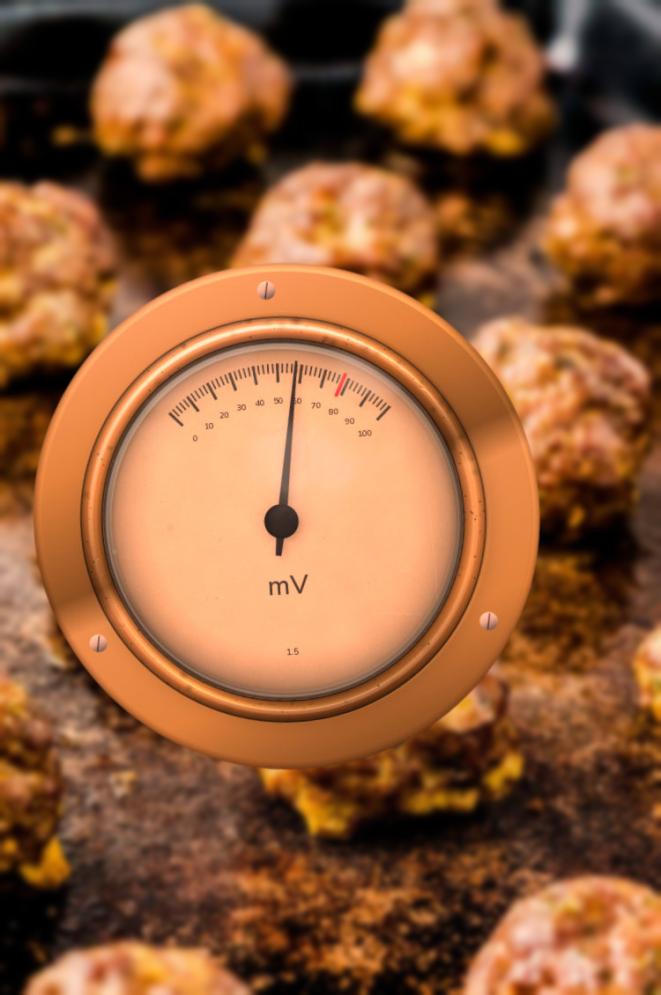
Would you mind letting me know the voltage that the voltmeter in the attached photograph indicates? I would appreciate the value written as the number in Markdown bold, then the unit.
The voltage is **58** mV
